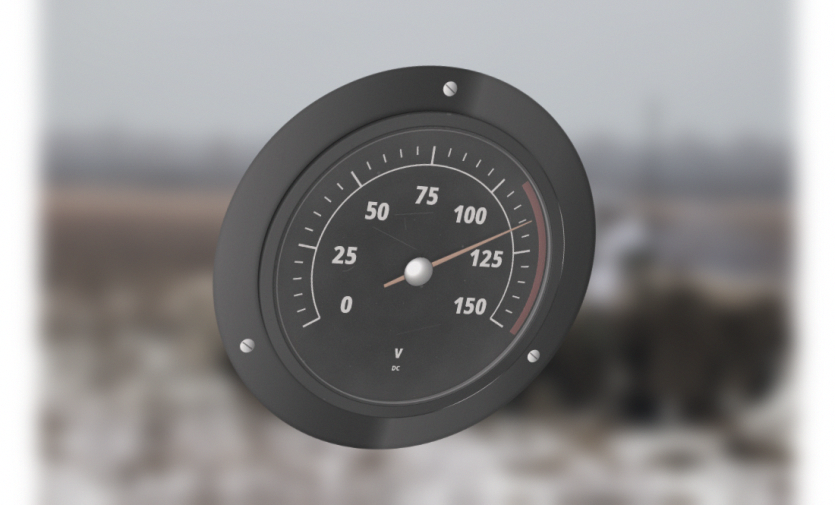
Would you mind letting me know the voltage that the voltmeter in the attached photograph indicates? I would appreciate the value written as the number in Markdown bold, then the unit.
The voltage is **115** V
